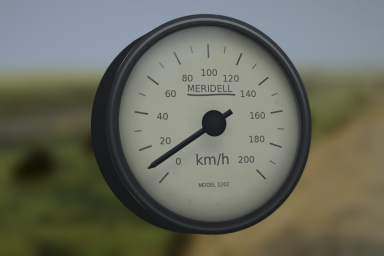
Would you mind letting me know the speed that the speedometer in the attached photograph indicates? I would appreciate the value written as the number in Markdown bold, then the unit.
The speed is **10** km/h
